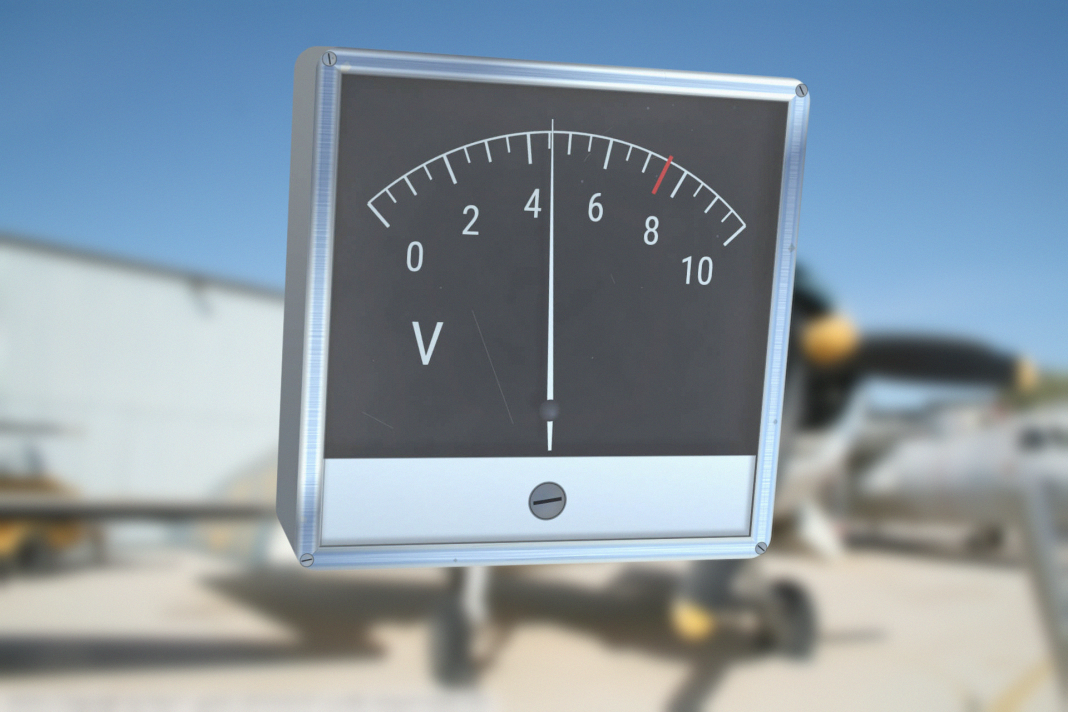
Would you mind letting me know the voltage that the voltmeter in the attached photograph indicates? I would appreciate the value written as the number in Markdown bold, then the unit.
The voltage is **4.5** V
